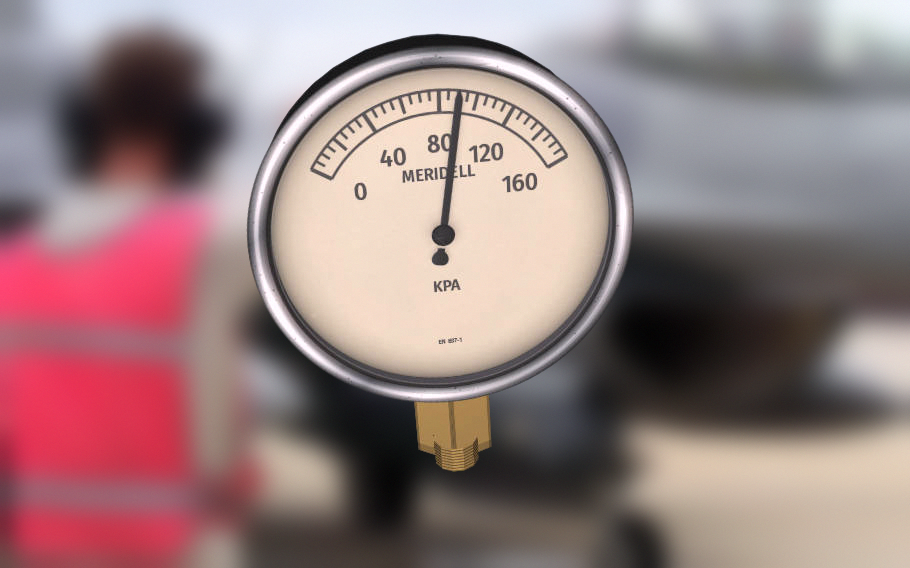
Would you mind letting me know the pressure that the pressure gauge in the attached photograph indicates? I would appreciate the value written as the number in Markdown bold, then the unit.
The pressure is **90** kPa
